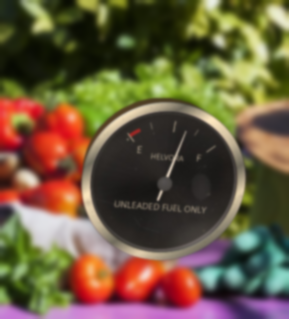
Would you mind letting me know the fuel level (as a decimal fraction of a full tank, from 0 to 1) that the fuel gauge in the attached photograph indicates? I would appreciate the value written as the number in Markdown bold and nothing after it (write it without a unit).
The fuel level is **0.625**
